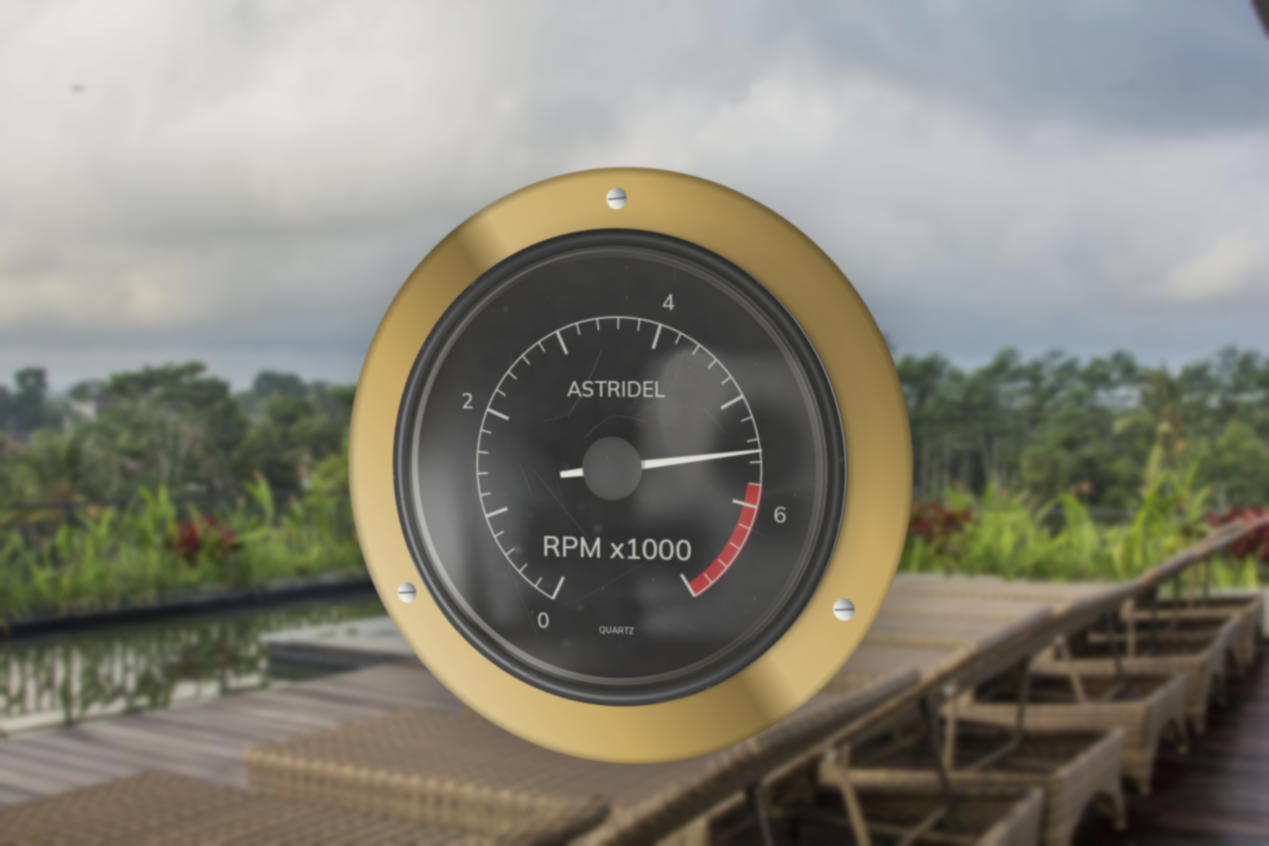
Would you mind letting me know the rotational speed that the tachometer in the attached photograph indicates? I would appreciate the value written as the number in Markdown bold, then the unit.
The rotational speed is **5500** rpm
